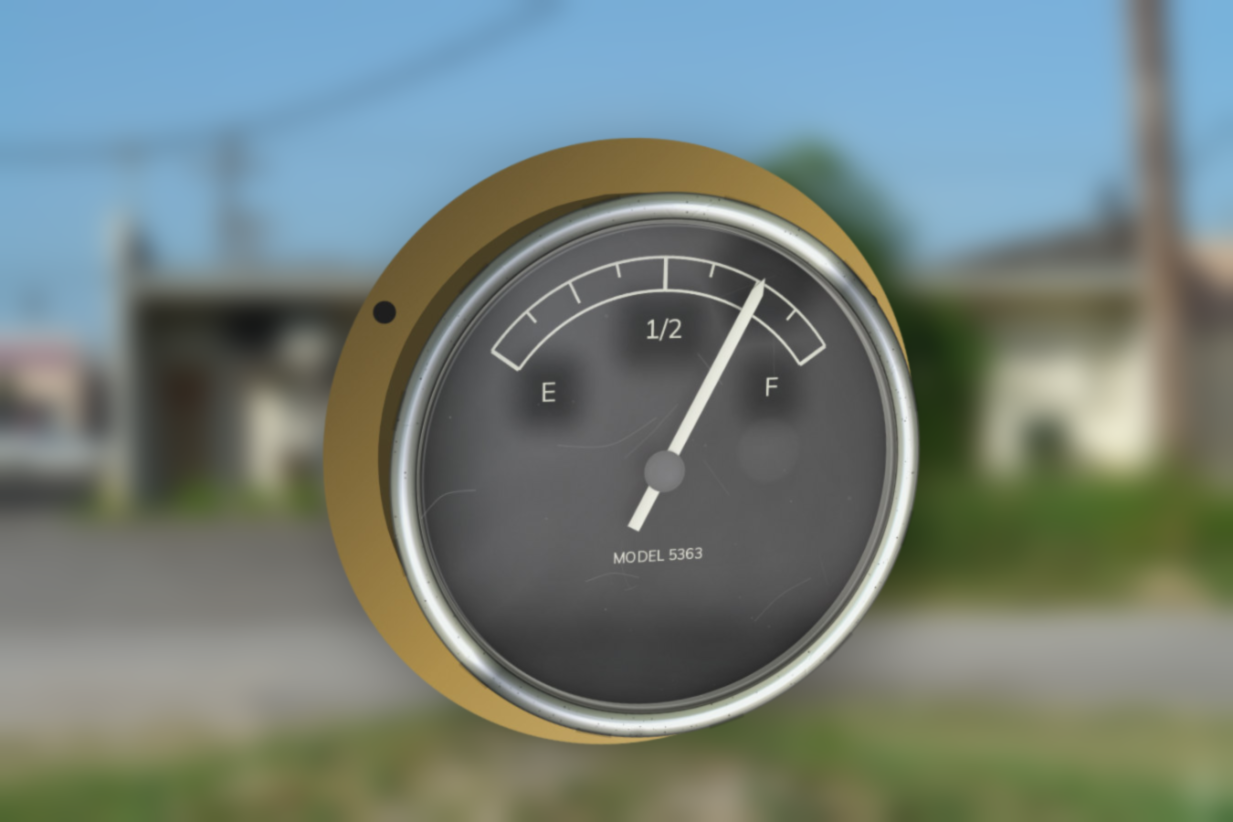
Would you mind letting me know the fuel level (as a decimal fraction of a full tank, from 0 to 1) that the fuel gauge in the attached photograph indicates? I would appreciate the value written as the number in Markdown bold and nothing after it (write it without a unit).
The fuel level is **0.75**
